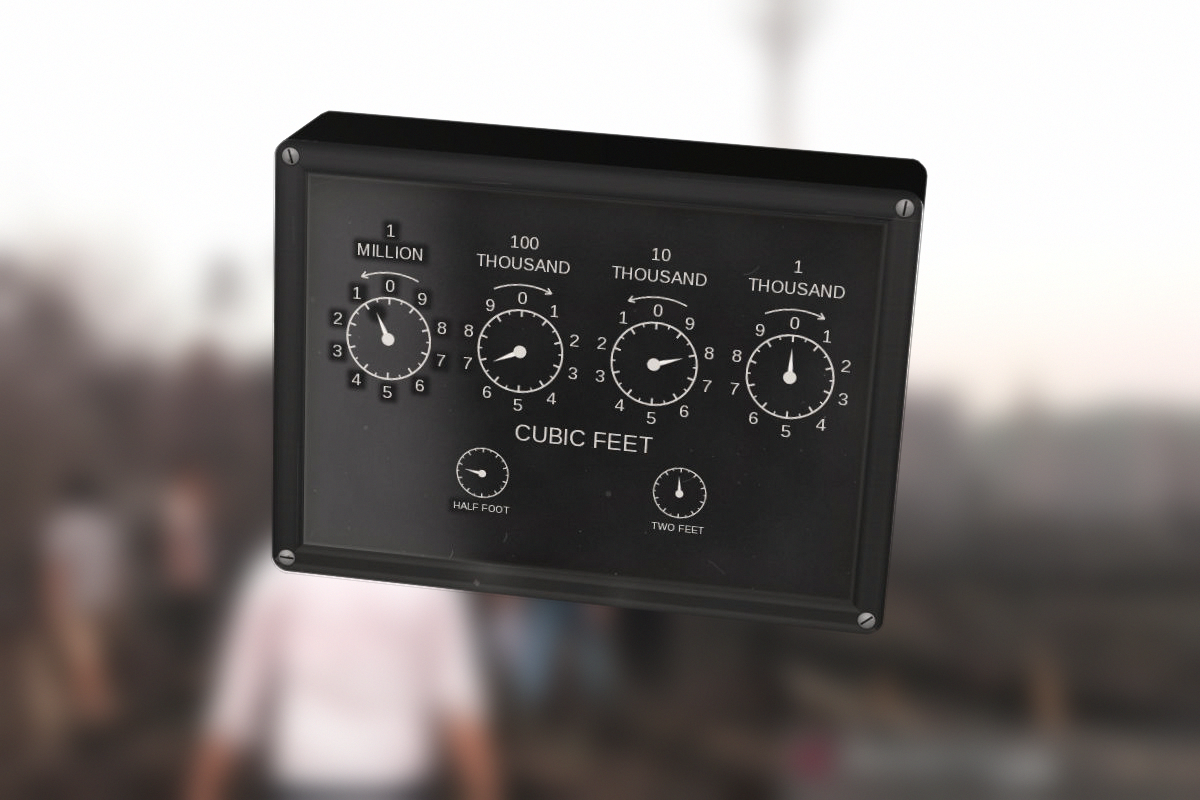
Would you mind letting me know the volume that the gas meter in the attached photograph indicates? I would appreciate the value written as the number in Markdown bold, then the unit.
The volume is **68000** ft³
